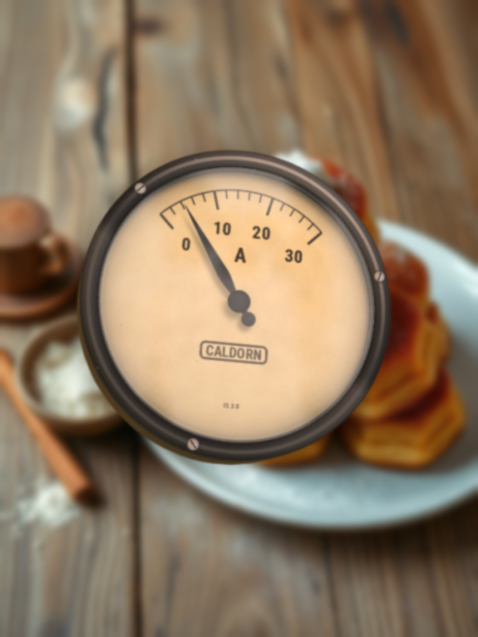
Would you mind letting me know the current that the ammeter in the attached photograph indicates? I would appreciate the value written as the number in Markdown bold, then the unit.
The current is **4** A
